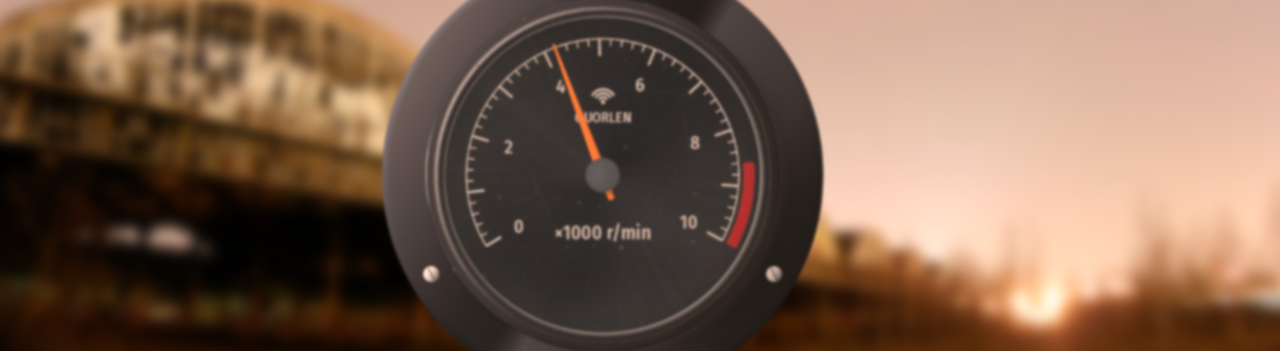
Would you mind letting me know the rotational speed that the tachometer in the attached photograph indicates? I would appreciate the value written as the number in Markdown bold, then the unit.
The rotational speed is **4200** rpm
